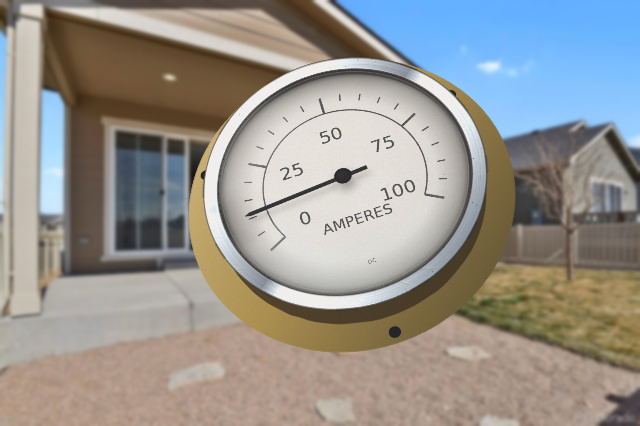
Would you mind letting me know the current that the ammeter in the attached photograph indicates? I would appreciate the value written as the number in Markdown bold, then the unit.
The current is **10** A
